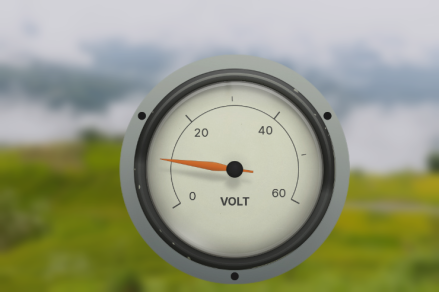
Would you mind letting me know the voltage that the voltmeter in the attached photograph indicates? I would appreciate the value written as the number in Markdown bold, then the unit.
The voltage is **10** V
